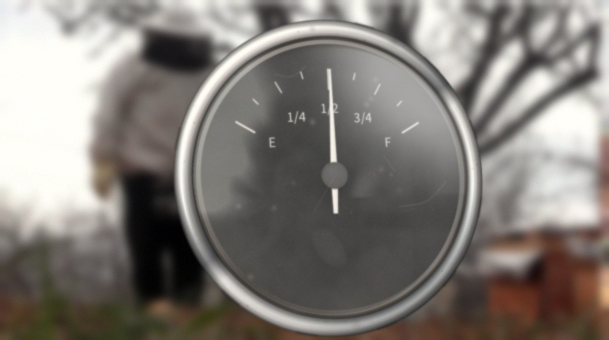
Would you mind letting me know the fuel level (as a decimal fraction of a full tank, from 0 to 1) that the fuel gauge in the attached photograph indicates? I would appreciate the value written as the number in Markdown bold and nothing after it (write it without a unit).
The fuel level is **0.5**
